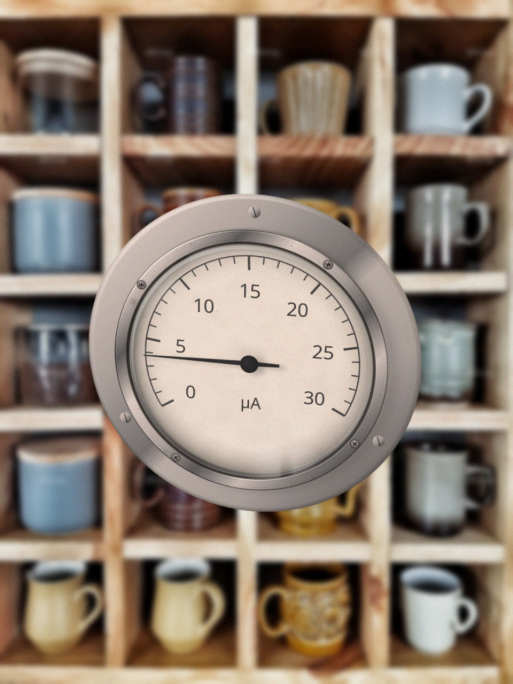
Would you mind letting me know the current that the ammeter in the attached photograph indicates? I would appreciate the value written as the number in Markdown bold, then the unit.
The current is **4** µA
